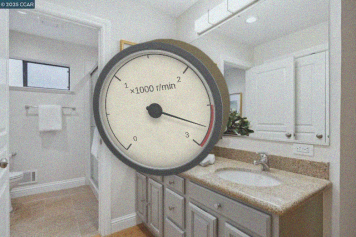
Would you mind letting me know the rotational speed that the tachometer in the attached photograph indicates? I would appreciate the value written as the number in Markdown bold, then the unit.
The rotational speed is **2750** rpm
